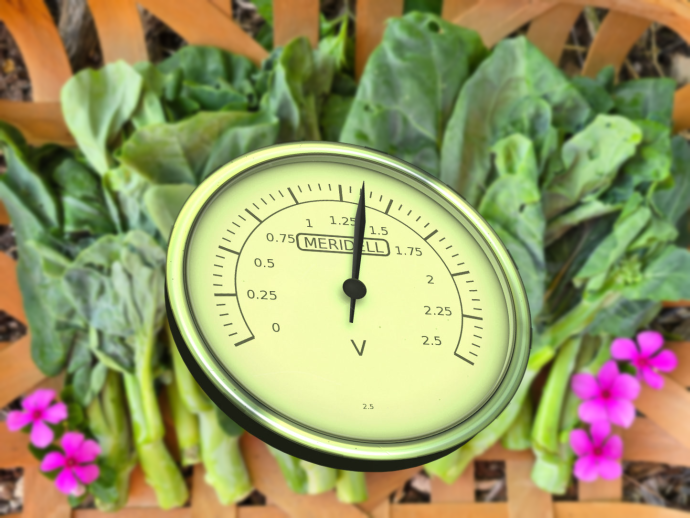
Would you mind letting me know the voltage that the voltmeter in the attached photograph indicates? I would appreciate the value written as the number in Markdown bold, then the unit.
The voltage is **1.35** V
